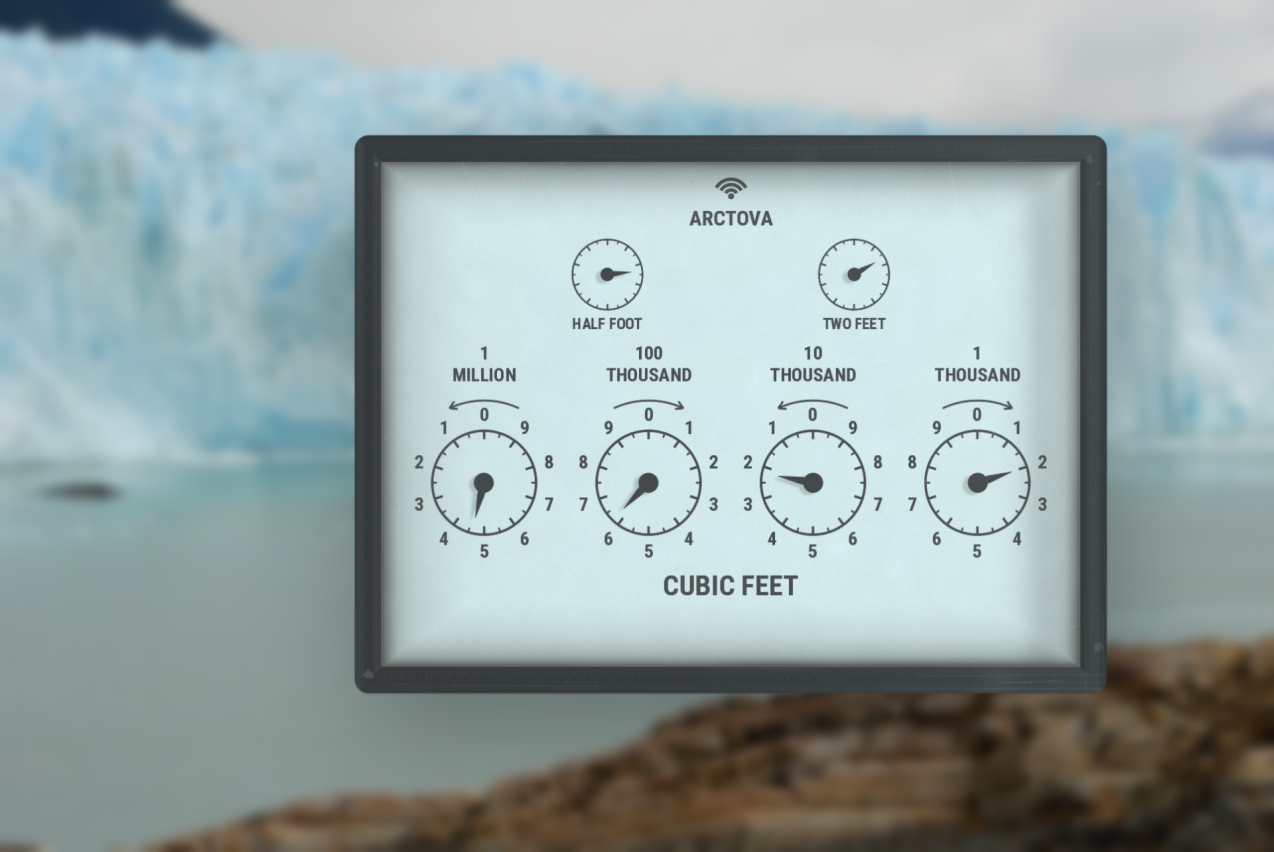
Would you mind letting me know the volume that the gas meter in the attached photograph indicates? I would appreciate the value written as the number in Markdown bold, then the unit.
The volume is **462200** ft³
